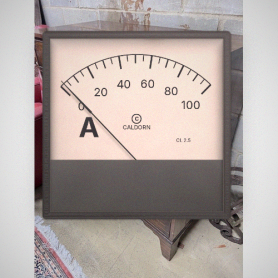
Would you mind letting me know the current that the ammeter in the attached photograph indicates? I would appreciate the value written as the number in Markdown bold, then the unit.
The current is **2.5** A
